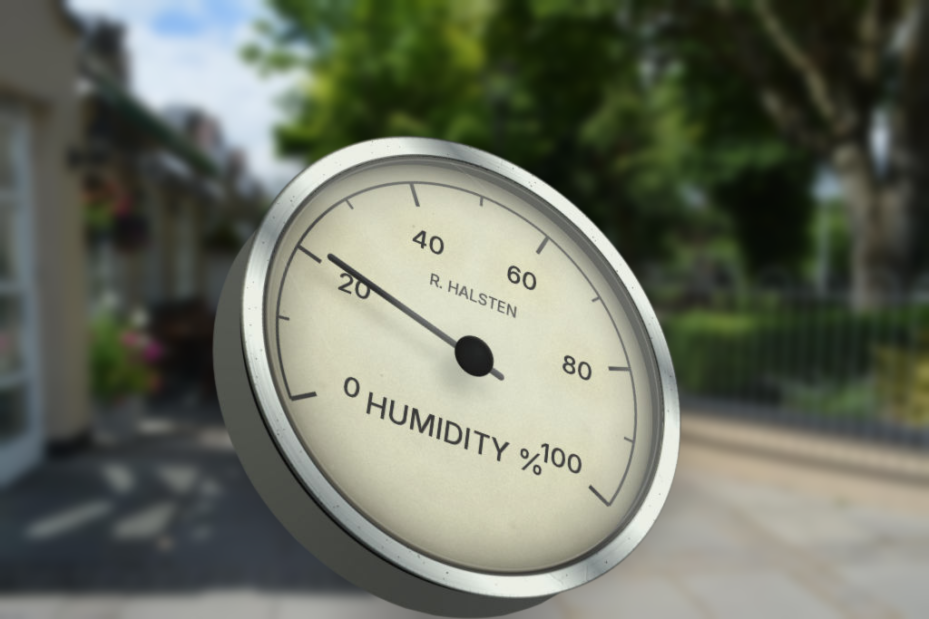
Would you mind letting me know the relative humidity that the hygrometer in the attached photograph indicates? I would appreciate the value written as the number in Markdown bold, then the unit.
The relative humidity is **20** %
